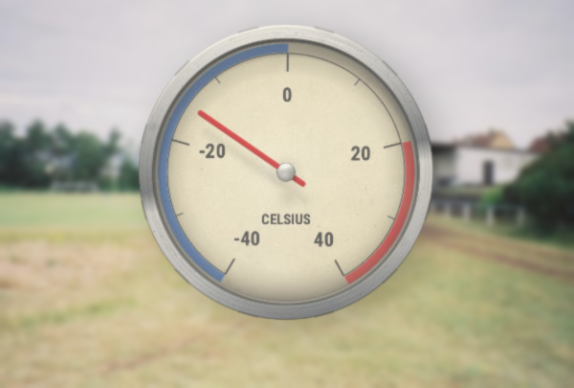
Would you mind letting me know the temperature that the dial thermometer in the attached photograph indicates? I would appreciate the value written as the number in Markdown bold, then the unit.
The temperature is **-15** °C
